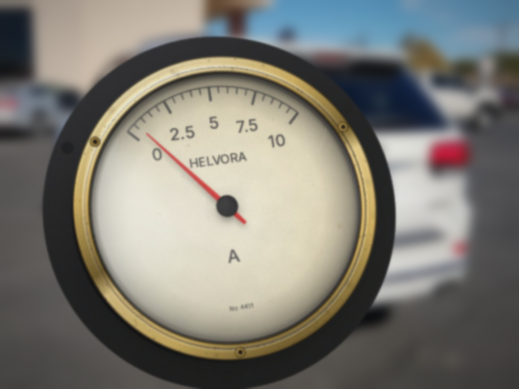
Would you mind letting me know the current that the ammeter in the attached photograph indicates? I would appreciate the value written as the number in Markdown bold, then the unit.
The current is **0.5** A
